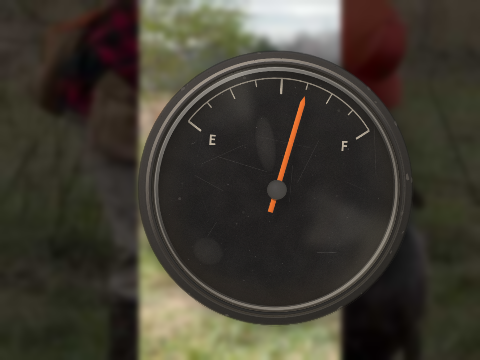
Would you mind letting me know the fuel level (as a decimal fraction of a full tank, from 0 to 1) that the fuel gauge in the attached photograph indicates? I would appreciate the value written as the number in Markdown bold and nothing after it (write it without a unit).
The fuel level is **0.625**
